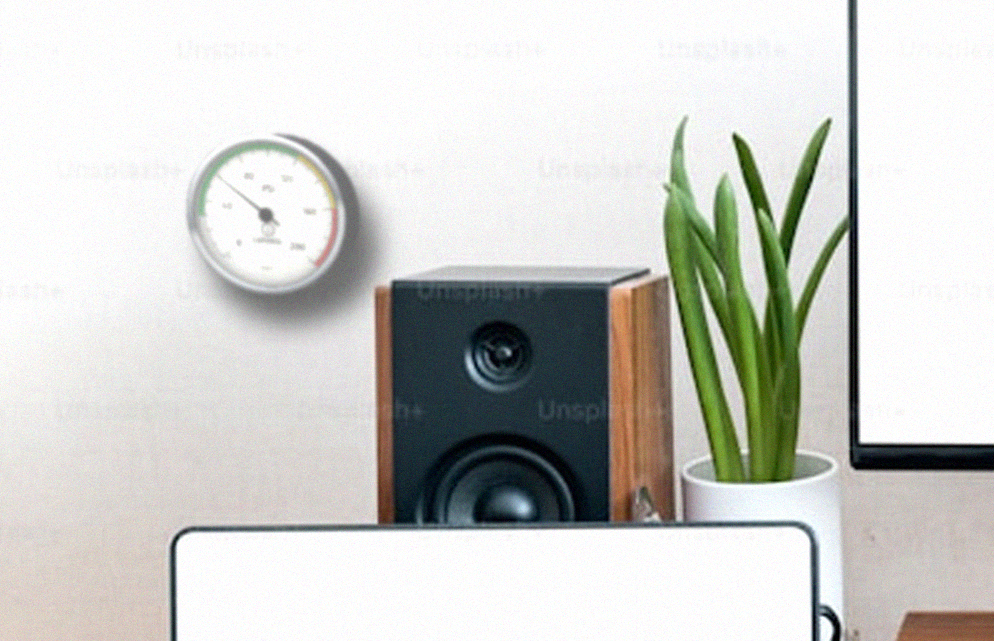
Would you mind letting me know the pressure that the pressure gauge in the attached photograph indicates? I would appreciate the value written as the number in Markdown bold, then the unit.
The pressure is **60** psi
